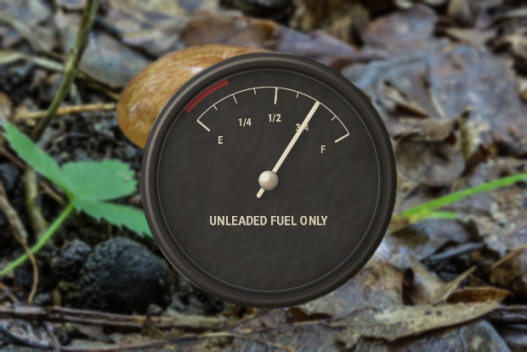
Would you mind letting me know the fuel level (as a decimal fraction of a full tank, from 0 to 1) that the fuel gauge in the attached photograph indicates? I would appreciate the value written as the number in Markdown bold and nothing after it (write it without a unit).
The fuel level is **0.75**
